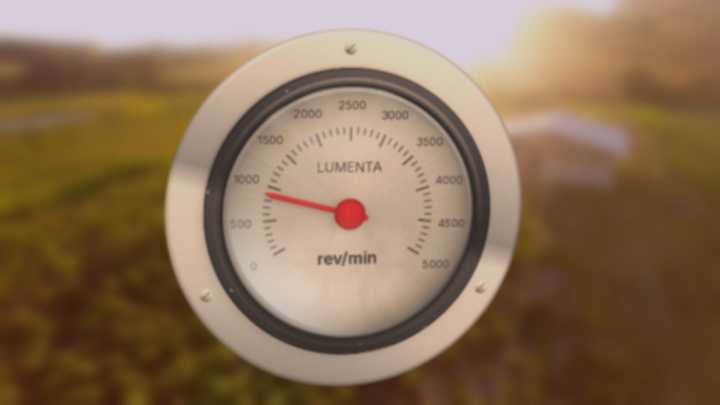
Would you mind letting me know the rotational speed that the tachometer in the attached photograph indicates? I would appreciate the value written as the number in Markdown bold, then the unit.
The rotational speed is **900** rpm
